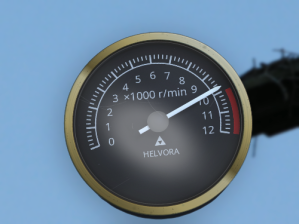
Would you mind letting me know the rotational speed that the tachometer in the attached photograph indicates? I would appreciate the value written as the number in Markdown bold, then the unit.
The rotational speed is **9800** rpm
